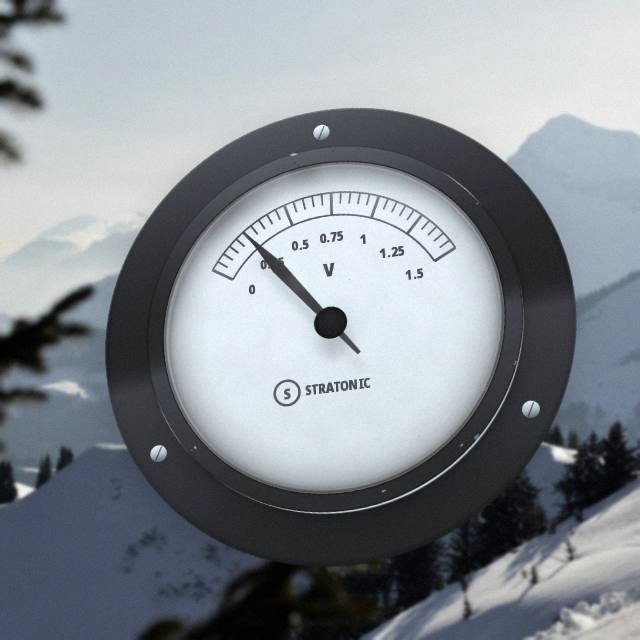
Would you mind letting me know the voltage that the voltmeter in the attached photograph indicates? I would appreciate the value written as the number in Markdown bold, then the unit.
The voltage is **0.25** V
